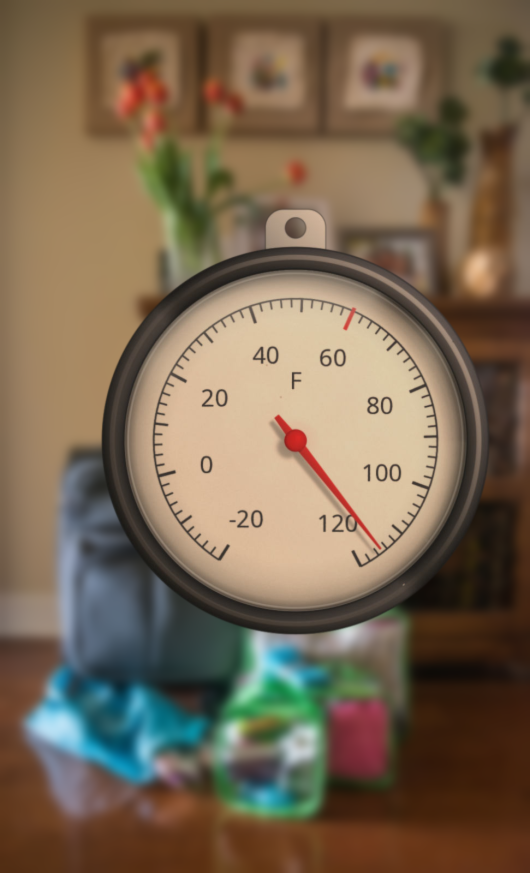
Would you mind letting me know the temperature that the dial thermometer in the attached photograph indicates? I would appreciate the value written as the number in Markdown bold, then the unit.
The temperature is **115** °F
